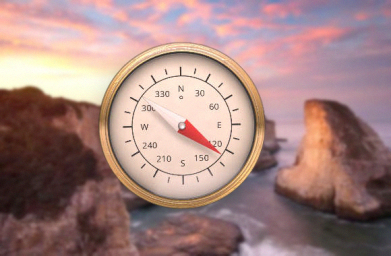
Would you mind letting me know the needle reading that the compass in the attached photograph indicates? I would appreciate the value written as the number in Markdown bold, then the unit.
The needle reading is **127.5** °
